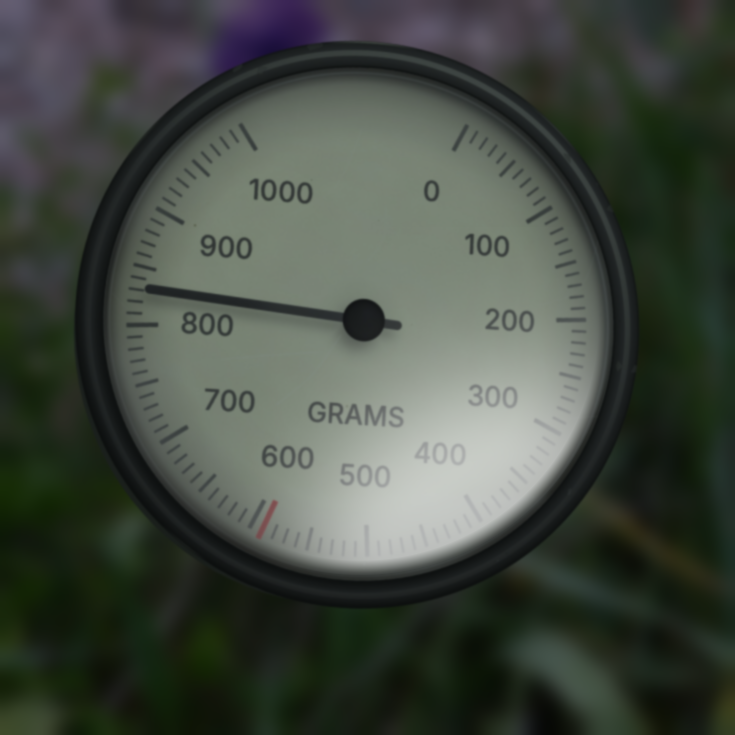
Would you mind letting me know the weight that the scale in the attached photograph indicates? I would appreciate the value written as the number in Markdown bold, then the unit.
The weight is **830** g
